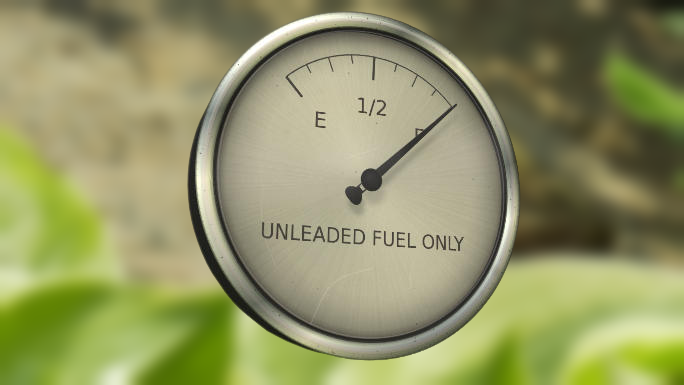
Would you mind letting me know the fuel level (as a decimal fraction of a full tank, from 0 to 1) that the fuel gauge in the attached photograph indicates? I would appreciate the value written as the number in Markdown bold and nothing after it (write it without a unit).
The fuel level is **1**
